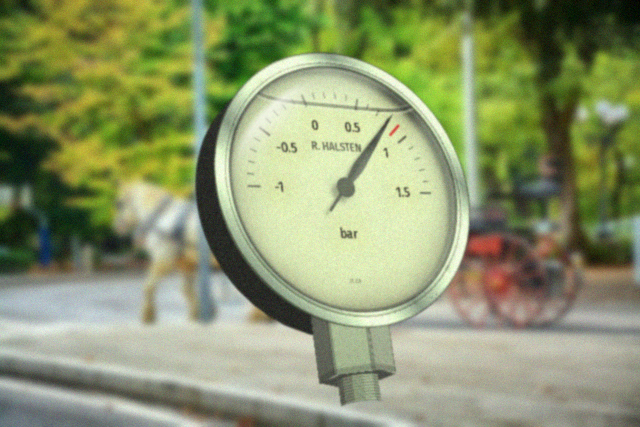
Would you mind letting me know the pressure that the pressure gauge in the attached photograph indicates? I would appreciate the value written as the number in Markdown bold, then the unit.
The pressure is **0.8** bar
